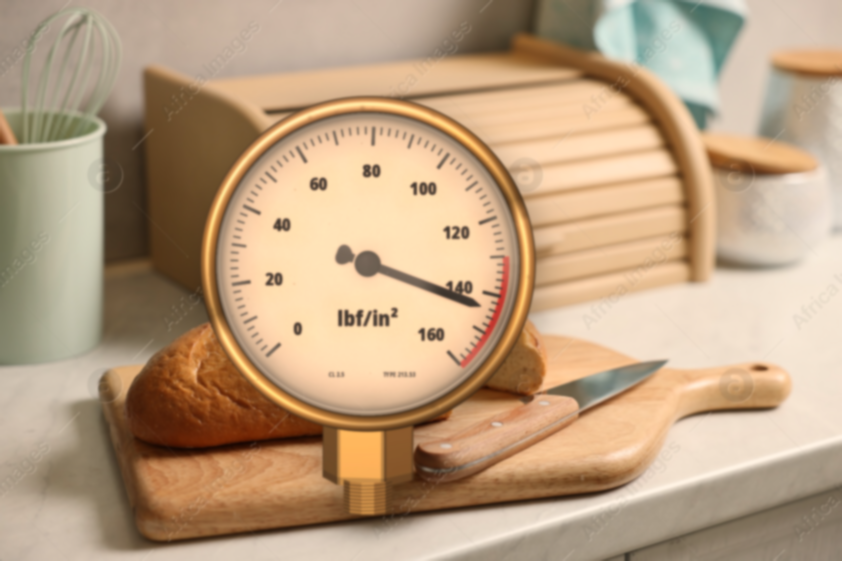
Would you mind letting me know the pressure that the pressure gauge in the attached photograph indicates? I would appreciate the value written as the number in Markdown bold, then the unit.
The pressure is **144** psi
